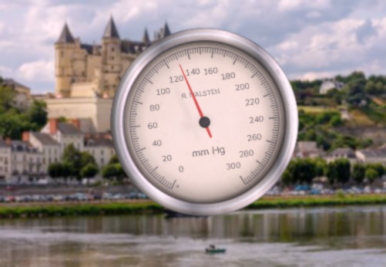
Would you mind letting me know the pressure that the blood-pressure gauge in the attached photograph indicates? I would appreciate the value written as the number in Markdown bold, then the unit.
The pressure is **130** mmHg
